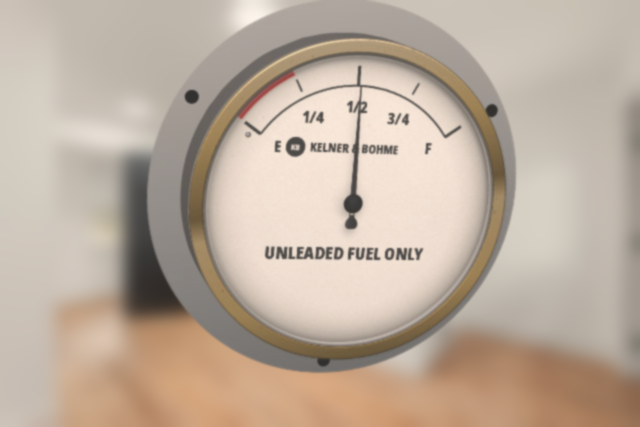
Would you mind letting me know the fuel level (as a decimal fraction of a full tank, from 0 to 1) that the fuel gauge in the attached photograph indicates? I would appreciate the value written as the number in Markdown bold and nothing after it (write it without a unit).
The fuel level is **0.5**
